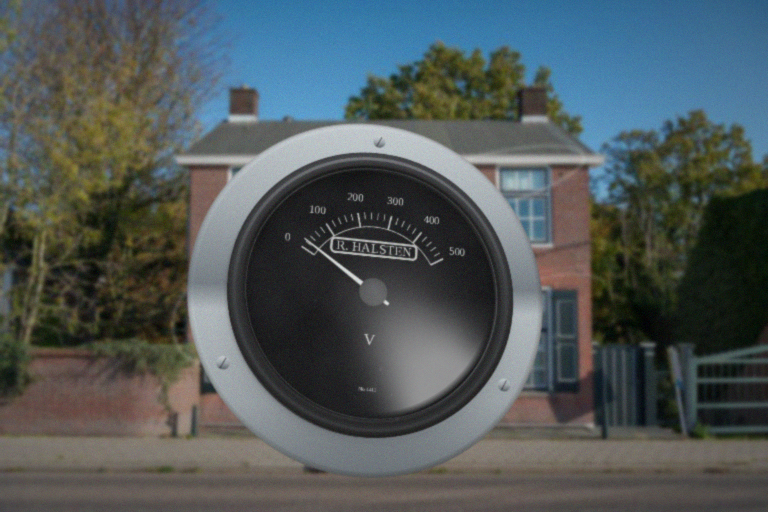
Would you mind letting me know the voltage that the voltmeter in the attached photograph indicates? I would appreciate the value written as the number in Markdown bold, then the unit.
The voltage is **20** V
